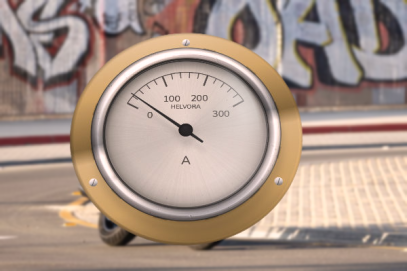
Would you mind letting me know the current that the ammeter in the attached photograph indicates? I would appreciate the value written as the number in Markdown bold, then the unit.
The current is **20** A
